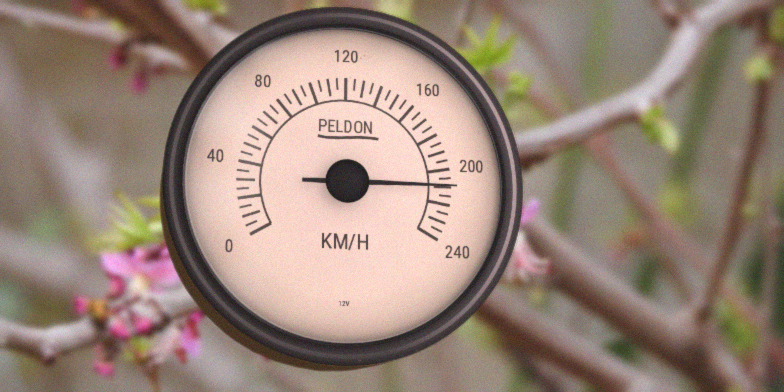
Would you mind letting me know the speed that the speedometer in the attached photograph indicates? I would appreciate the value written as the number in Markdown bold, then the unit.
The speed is **210** km/h
